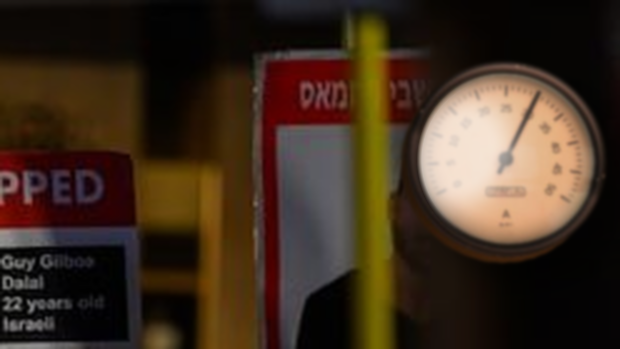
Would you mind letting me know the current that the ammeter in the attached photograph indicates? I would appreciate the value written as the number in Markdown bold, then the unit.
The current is **30** A
